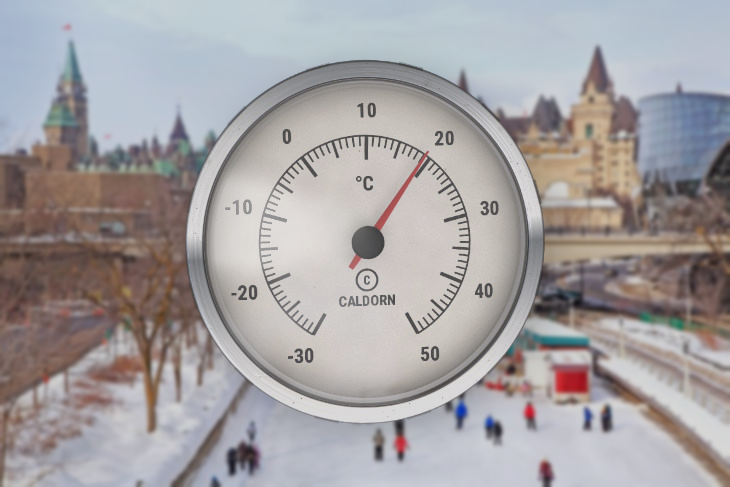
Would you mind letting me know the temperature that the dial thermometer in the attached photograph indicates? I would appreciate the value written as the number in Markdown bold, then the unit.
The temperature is **19** °C
